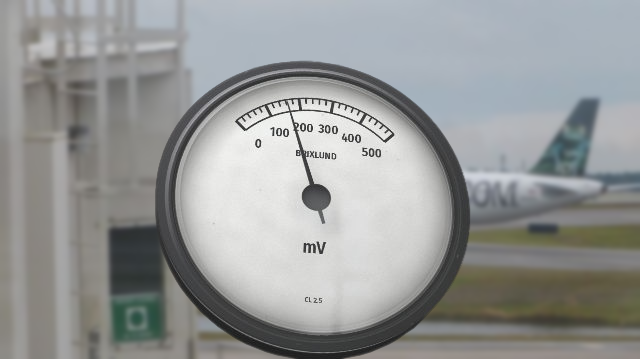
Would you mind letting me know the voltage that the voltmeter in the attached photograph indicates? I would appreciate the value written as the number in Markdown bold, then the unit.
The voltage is **160** mV
